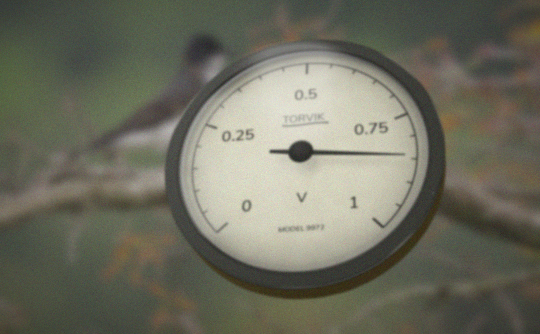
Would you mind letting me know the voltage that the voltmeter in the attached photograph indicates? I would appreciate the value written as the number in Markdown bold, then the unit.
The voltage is **0.85** V
